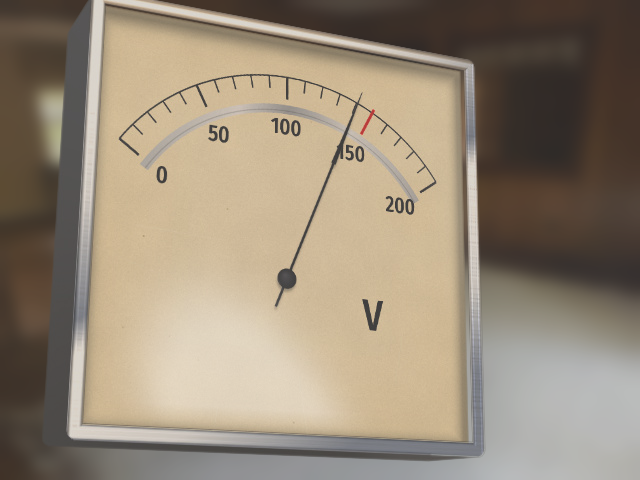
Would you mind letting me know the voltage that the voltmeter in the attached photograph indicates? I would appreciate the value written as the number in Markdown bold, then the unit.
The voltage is **140** V
